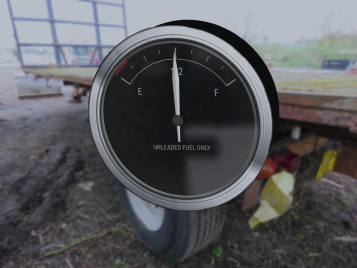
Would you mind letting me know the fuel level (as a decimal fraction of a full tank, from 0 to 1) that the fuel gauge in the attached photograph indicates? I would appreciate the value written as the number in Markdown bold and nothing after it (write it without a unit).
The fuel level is **0.5**
